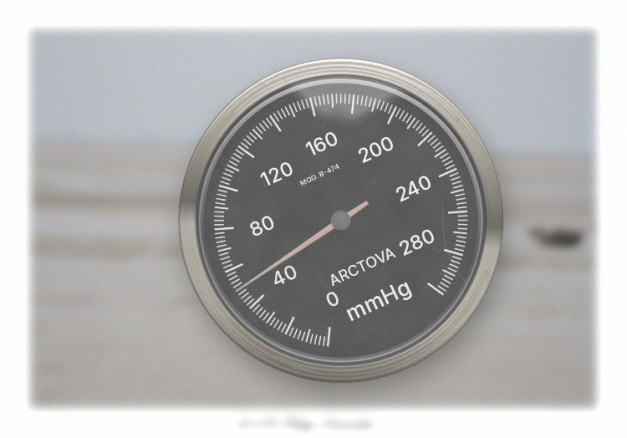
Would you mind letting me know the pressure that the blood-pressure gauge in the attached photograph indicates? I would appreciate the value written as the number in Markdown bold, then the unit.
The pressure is **50** mmHg
